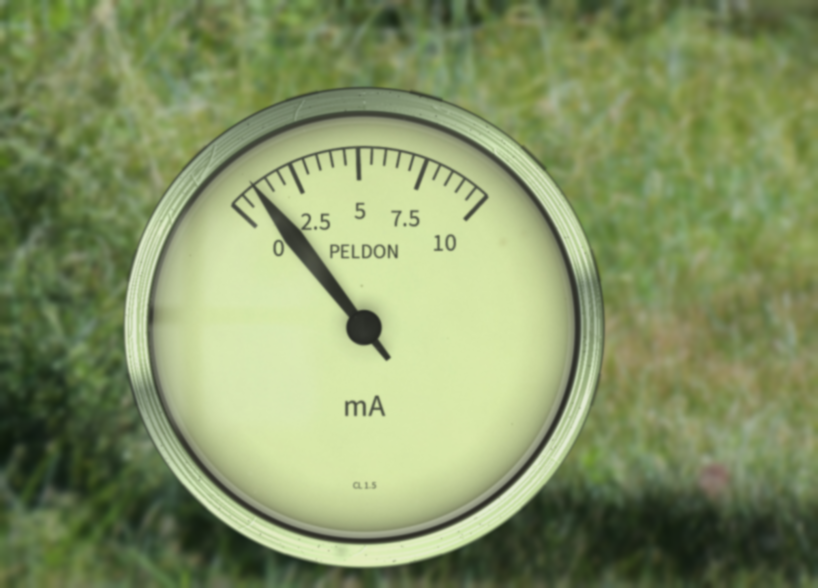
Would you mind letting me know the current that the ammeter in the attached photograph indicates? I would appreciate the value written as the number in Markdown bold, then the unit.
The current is **1** mA
